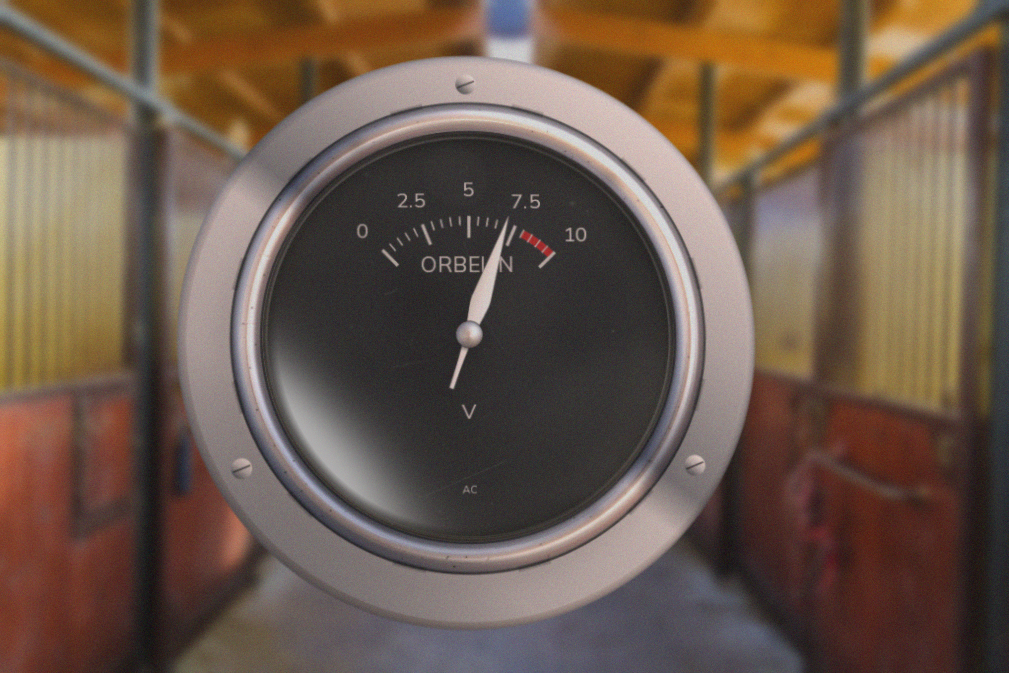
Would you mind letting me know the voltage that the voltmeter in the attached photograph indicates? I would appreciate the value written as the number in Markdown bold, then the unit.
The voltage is **7** V
